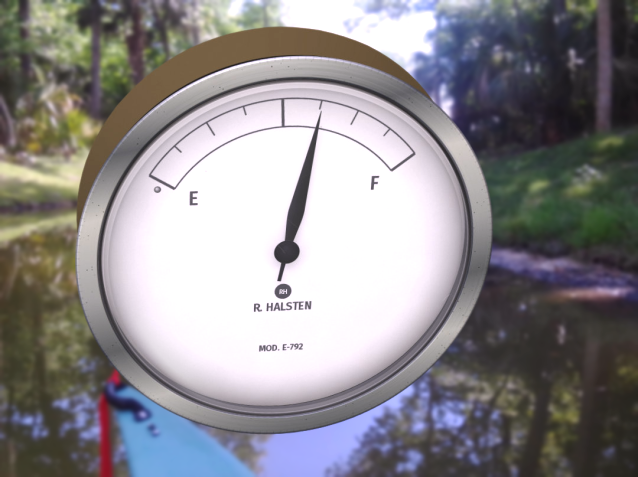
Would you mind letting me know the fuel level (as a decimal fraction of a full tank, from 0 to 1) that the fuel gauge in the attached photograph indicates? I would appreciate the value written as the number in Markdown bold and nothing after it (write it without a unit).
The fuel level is **0.625**
